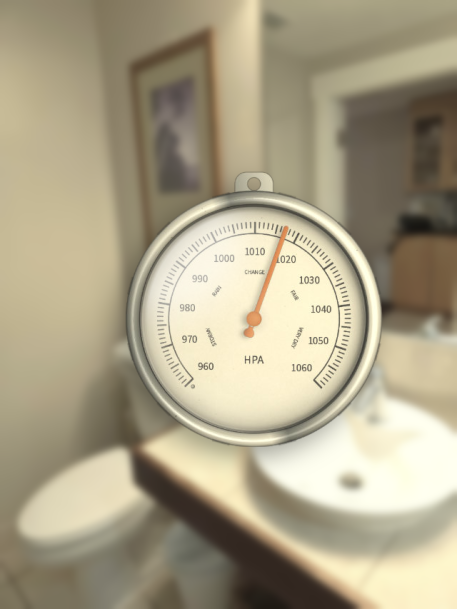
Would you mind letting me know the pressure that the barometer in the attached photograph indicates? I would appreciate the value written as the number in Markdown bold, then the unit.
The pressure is **1017** hPa
